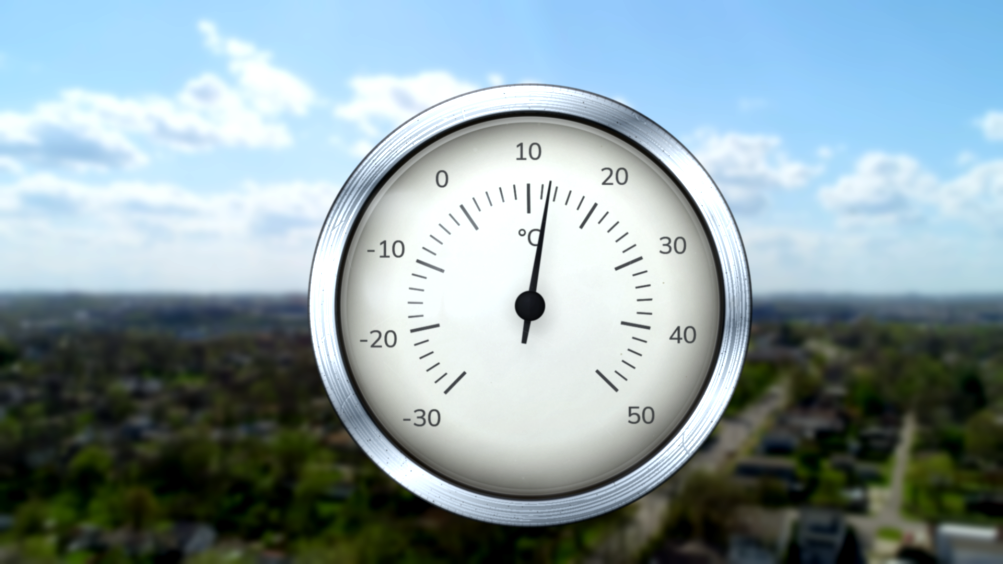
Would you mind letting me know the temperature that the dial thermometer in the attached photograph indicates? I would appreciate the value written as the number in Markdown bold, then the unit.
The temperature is **13** °C
